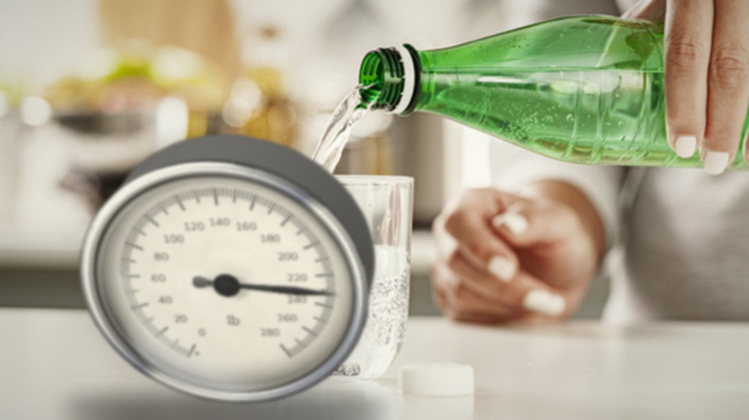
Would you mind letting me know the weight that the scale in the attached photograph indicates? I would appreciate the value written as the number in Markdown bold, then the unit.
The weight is **230** lb
